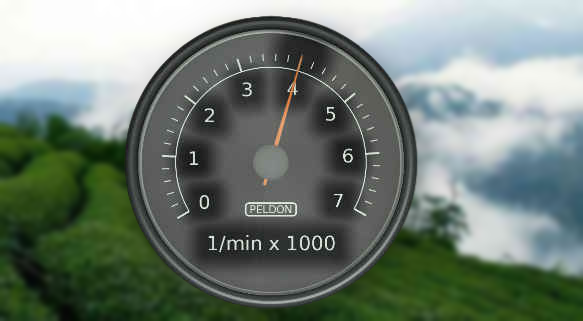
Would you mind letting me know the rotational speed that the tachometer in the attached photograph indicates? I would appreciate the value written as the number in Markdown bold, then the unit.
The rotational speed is **4000** rpm
